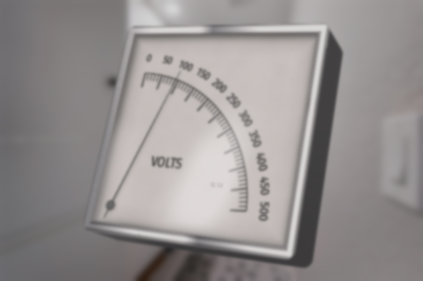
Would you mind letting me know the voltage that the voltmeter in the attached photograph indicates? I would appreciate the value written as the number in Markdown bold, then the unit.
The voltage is **100** V
